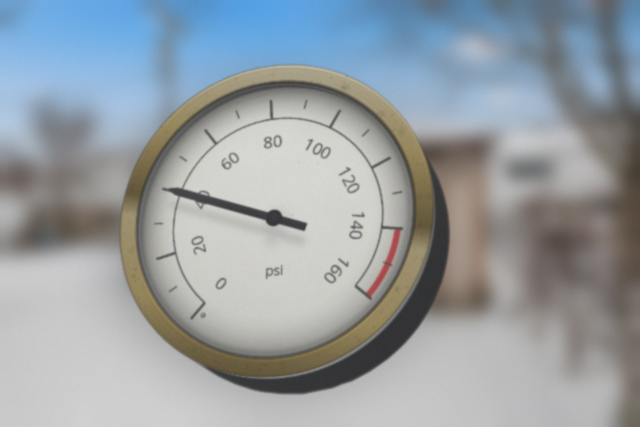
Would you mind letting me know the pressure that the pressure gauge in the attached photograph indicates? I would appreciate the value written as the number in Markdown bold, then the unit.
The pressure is **40** psi
